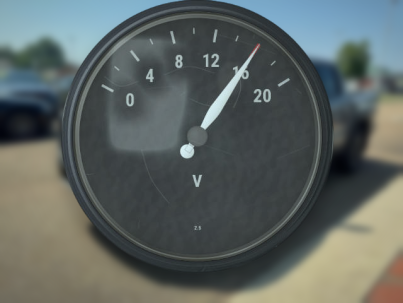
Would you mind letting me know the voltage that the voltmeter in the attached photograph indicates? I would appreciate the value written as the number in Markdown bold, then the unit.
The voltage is **16** V
